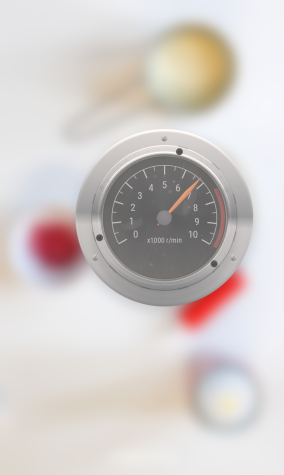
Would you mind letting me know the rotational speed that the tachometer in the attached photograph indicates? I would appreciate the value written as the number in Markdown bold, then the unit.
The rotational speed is **6750** rpm
